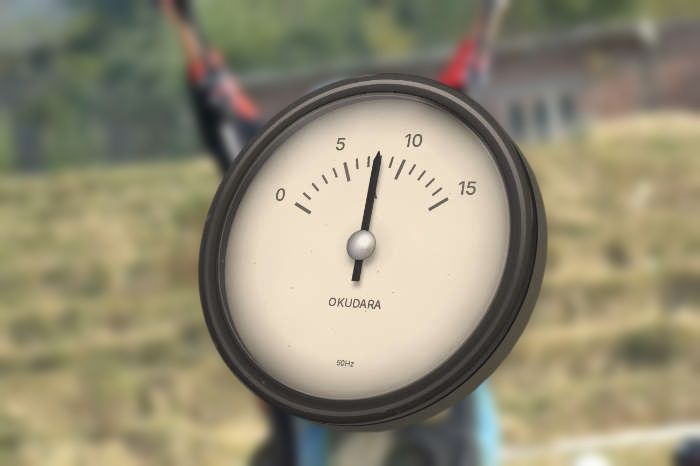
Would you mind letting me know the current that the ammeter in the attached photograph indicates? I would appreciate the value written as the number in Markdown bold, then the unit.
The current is **8** A
